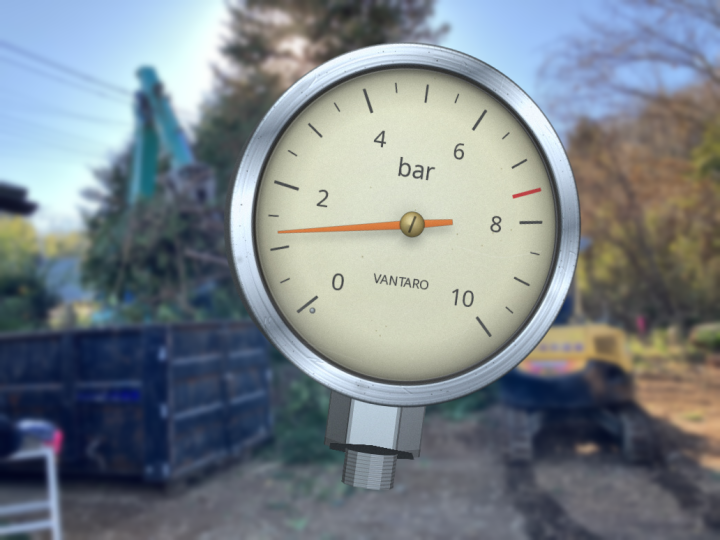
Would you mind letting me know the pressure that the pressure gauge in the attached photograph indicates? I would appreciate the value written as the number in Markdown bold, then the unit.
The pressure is **1.25** bar
